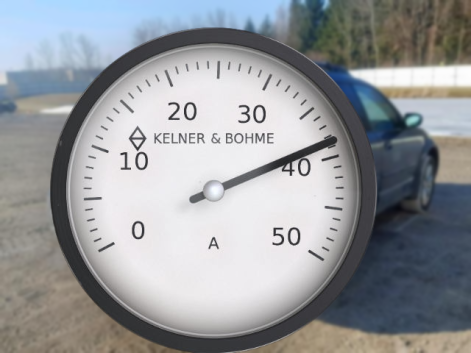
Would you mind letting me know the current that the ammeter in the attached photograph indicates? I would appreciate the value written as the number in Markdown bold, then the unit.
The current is **38.5** A
